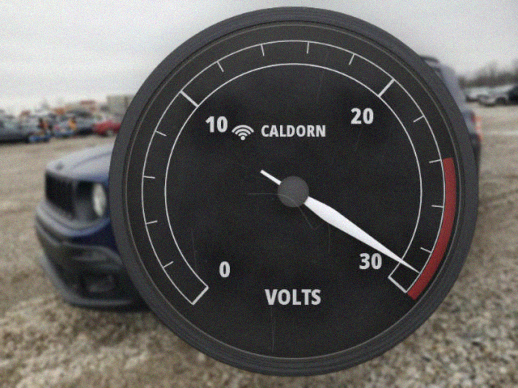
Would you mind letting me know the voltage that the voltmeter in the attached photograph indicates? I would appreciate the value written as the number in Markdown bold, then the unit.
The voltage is **29** V
